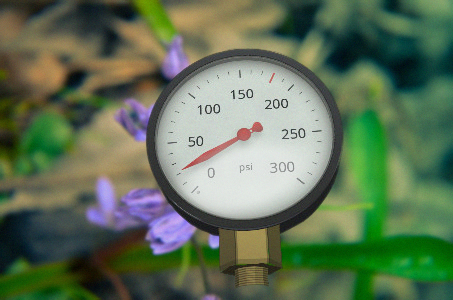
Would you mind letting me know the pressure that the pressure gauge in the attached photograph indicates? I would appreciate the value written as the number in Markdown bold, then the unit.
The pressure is **20** psi
